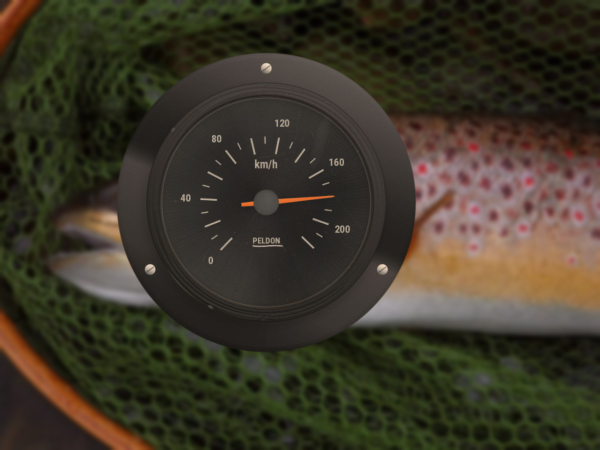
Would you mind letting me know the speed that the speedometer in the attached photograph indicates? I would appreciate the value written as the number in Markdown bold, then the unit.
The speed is **180** km/h
